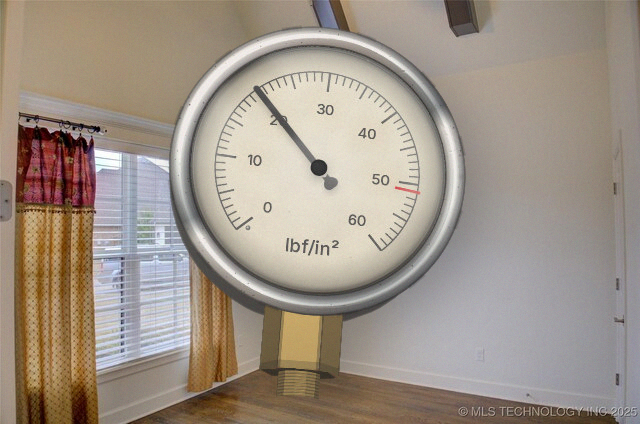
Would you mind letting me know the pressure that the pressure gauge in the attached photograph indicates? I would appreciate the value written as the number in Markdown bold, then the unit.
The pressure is **20** psi
